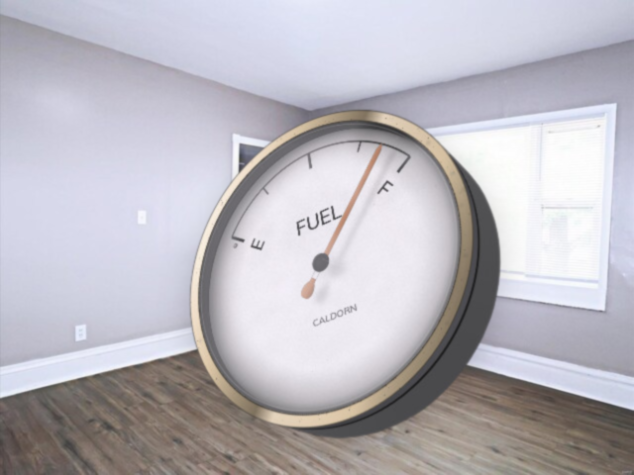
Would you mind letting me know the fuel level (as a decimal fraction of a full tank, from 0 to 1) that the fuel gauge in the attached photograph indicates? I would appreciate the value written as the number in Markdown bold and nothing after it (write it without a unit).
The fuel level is **0.875**
